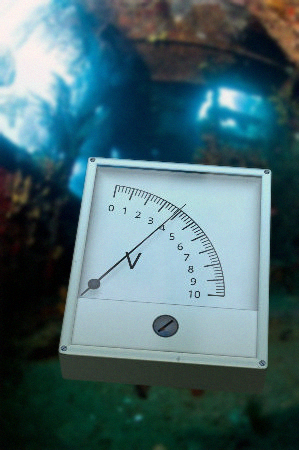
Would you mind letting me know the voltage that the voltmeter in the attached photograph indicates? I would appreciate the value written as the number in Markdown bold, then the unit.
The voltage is **4** V
